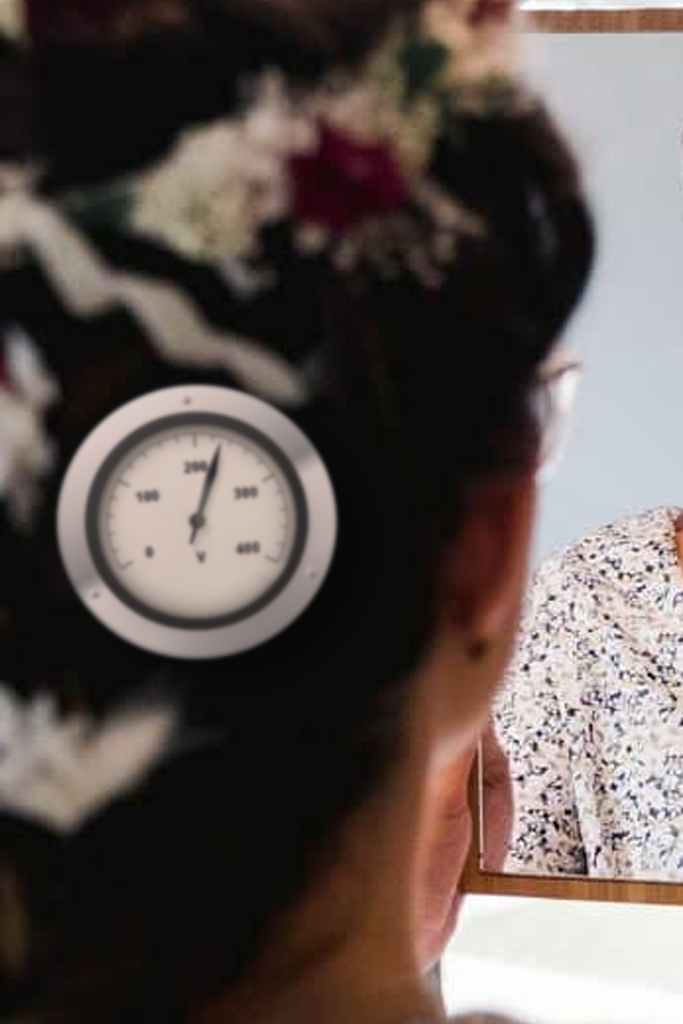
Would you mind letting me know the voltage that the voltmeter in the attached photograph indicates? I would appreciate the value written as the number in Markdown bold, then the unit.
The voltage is **230** V
